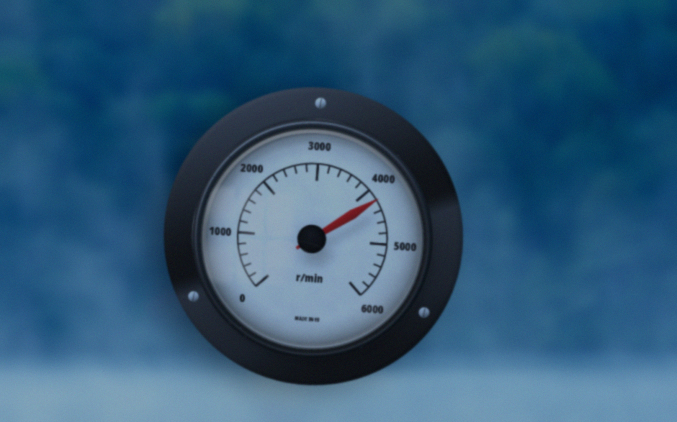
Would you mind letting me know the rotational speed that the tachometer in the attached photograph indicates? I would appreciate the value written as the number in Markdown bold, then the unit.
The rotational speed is **4200** rpm
